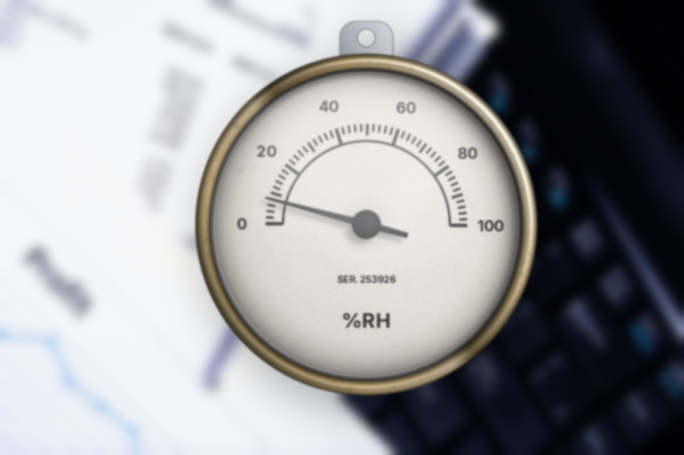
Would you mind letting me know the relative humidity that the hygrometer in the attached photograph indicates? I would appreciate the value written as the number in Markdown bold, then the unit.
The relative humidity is **8** %
